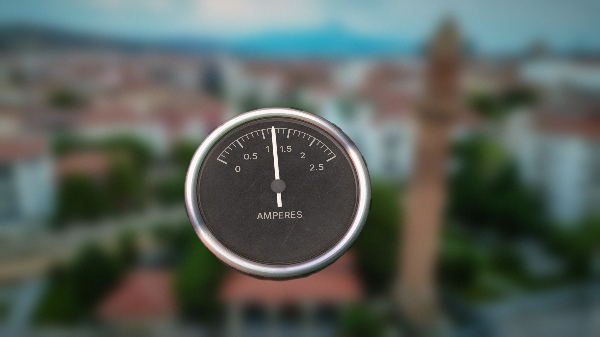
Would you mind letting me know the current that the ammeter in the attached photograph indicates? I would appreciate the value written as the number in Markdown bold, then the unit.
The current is **1.2** A
